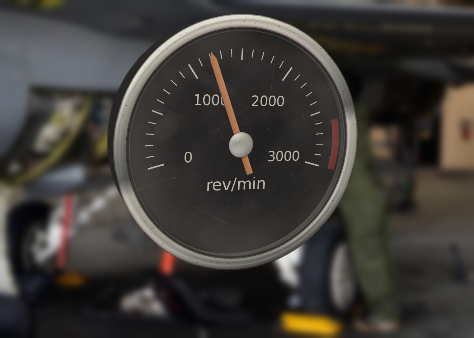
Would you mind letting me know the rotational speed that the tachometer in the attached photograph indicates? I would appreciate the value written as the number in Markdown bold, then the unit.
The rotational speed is **1200** rpm
